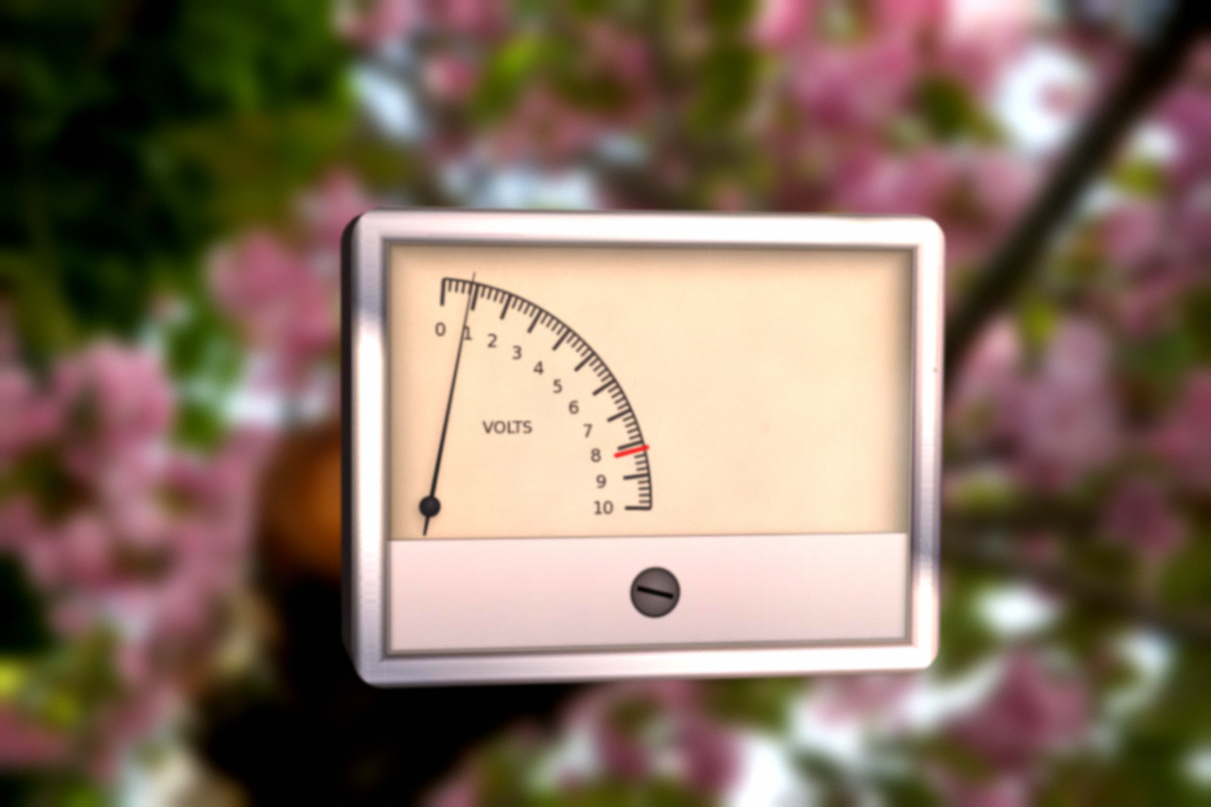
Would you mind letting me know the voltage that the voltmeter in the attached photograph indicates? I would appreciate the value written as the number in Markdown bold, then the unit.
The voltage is **0.8** V
